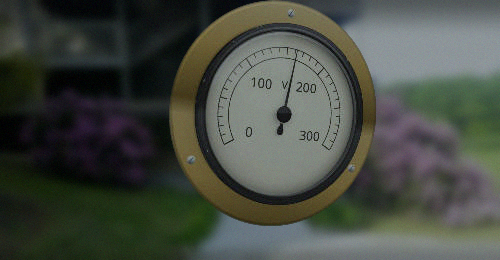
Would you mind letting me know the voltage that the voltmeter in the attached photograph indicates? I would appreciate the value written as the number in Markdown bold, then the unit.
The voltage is **160** V
